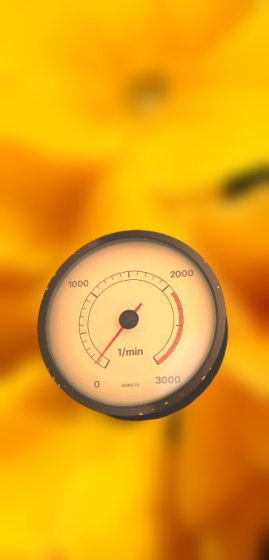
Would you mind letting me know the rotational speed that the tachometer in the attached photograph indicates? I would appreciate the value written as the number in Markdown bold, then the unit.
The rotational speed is **100** rpm
